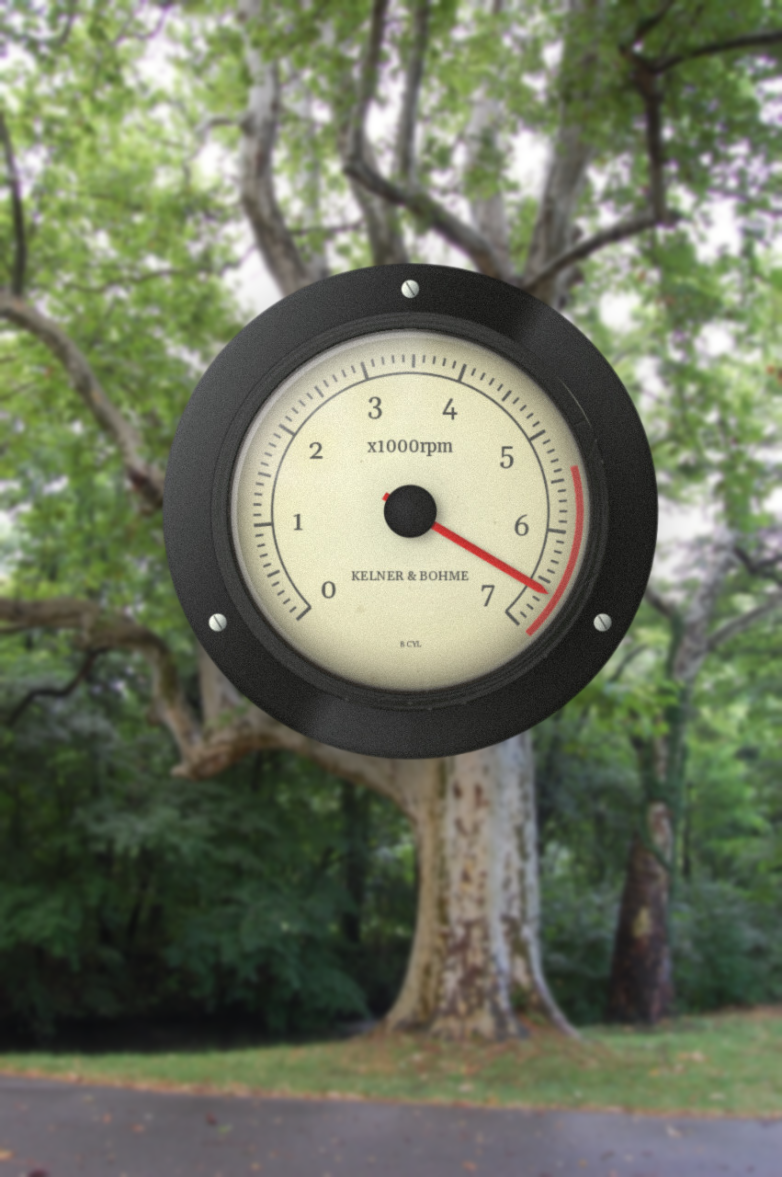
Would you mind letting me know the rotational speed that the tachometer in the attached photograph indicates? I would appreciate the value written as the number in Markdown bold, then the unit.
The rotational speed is **6600** rpm
